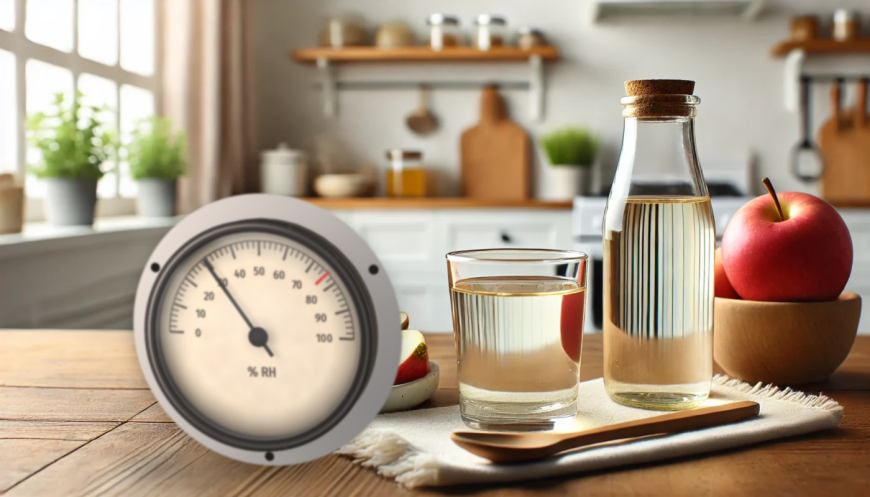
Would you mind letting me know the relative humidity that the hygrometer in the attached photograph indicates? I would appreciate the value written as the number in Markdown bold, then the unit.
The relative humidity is **30** %
